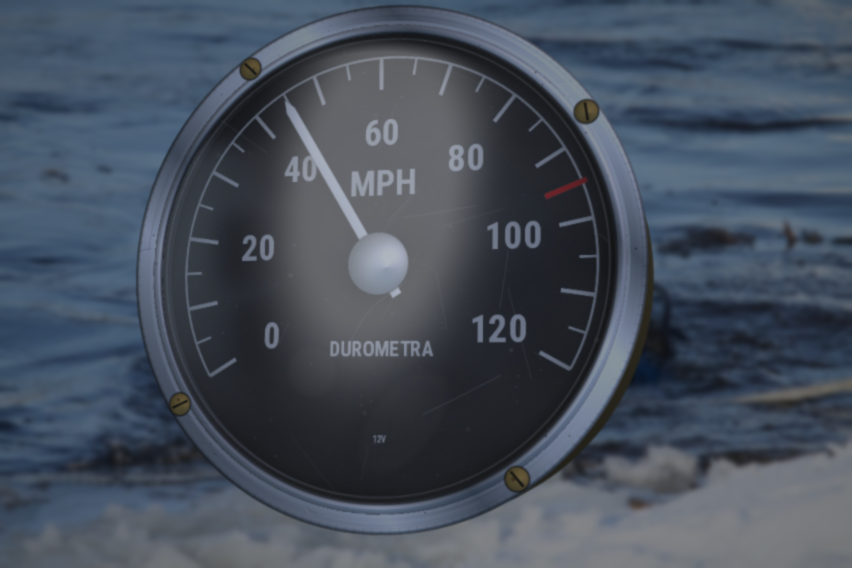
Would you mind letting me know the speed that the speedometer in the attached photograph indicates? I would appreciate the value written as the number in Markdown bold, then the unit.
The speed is **45** mph
